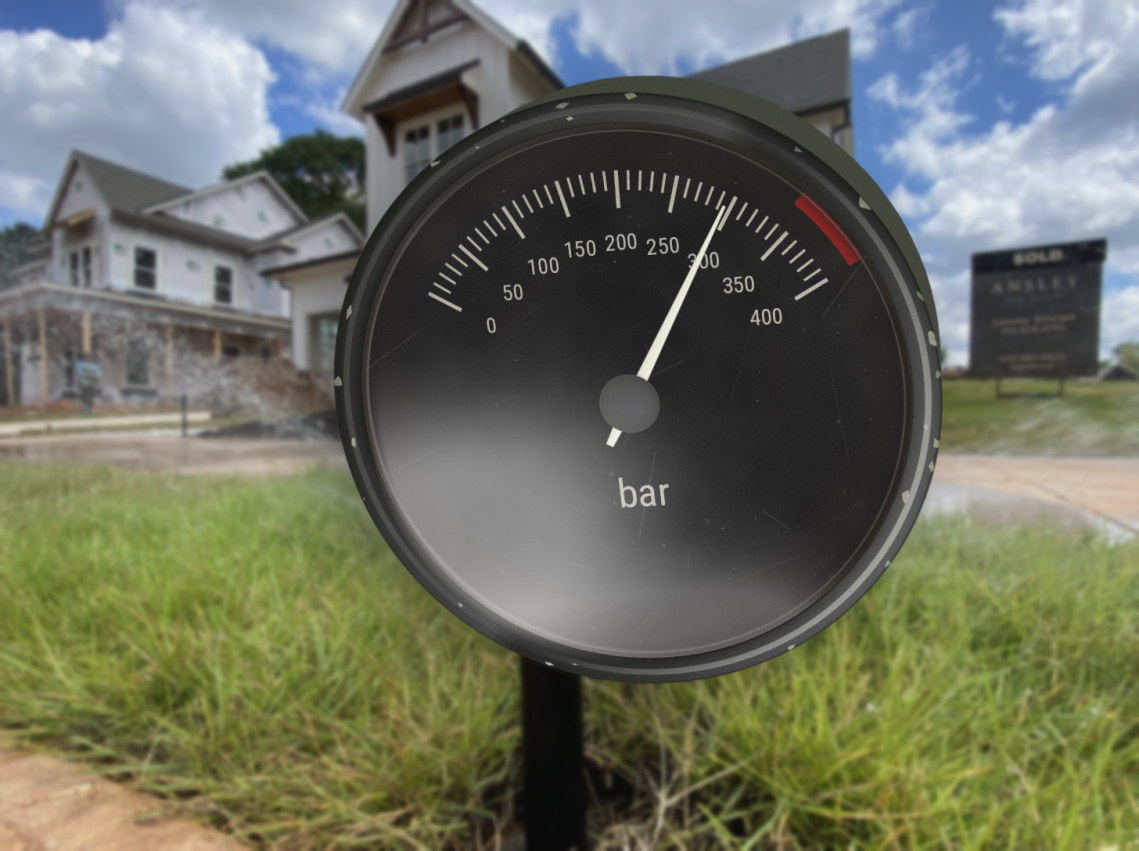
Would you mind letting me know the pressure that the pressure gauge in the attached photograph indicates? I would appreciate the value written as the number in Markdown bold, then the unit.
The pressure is **295** bar
